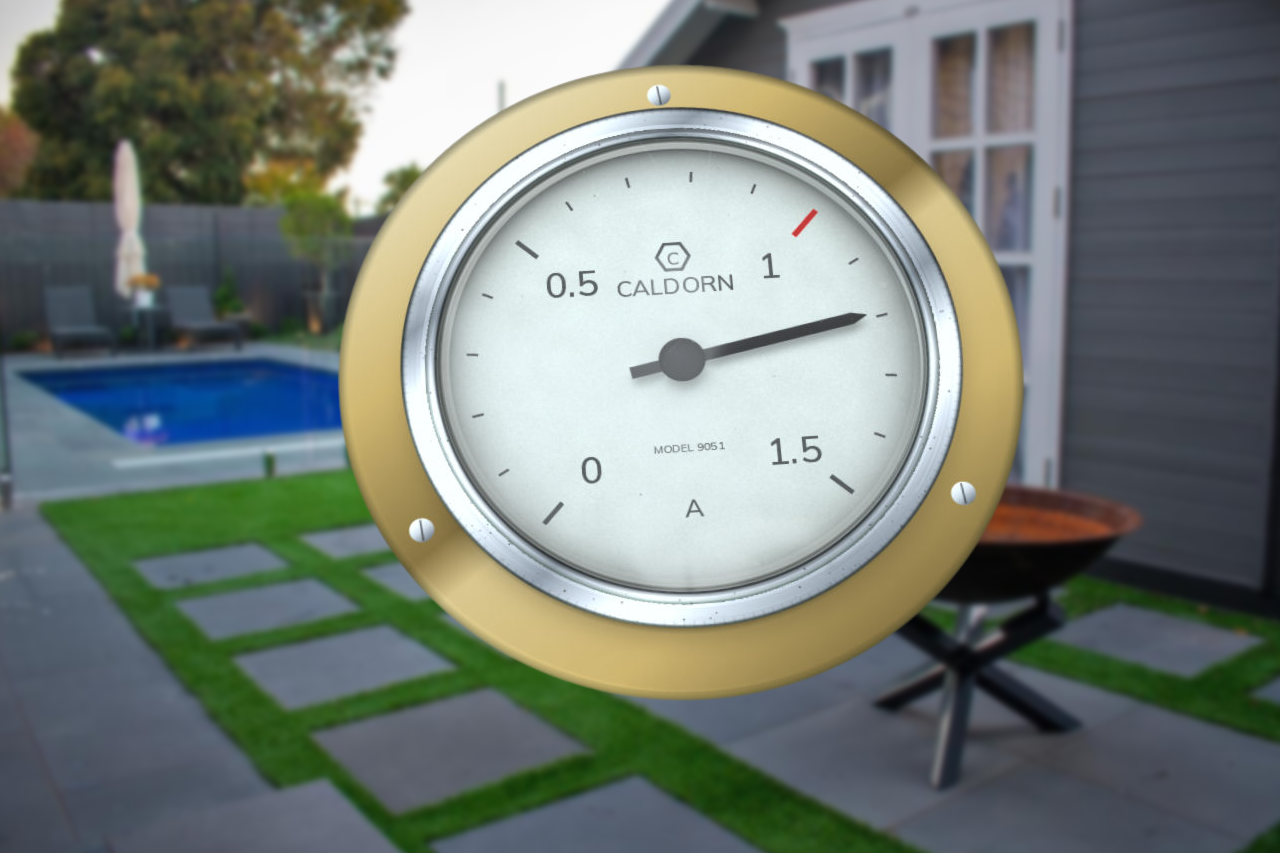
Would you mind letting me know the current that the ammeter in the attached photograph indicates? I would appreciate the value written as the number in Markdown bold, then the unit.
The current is **1.2** A
